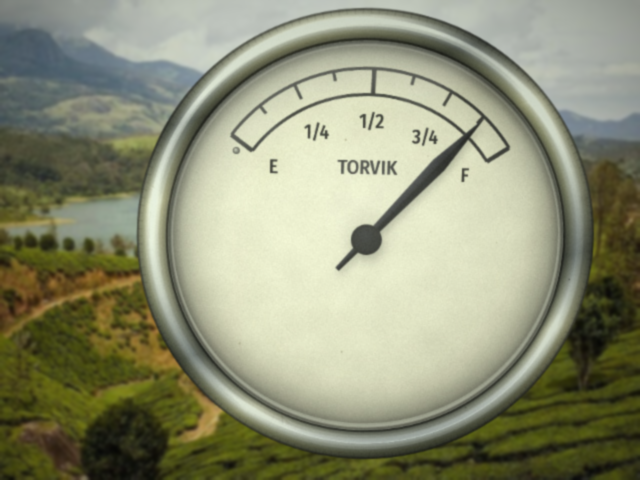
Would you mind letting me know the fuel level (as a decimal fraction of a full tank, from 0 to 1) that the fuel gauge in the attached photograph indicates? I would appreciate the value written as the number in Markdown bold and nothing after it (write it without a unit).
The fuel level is **0.875**
